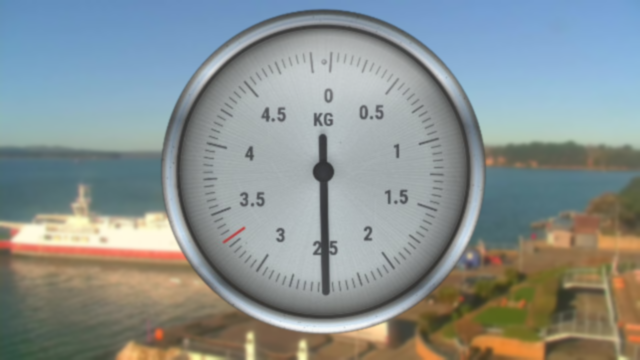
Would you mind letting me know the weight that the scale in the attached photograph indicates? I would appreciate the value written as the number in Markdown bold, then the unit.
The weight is **2.5** kg
